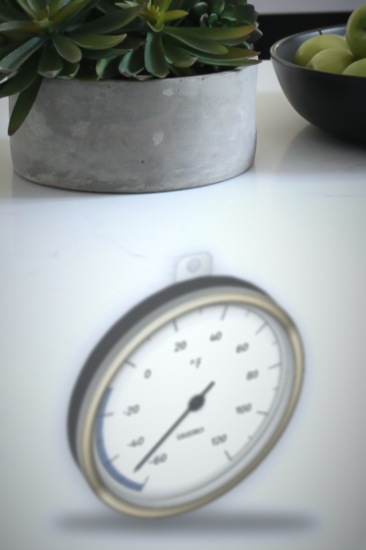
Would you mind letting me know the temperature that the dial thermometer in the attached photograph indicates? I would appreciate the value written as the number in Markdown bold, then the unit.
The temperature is **-50** °F
